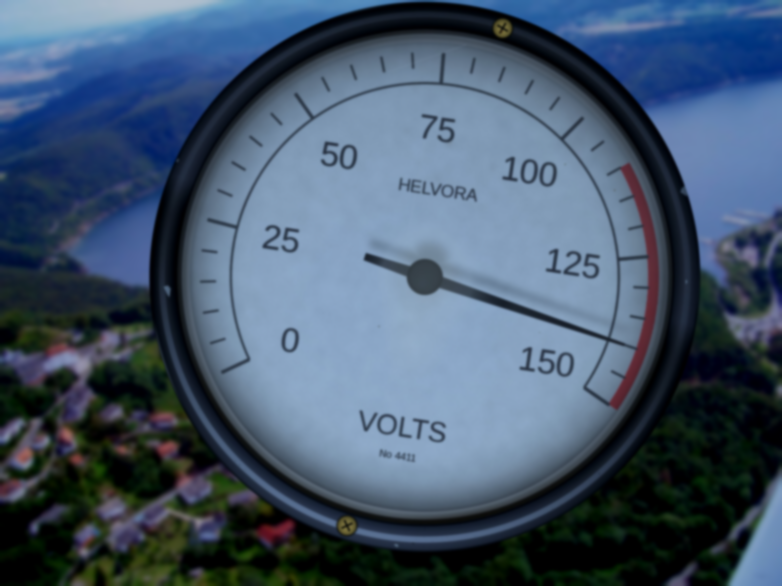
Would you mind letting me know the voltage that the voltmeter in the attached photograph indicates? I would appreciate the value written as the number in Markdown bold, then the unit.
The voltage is **140** V
